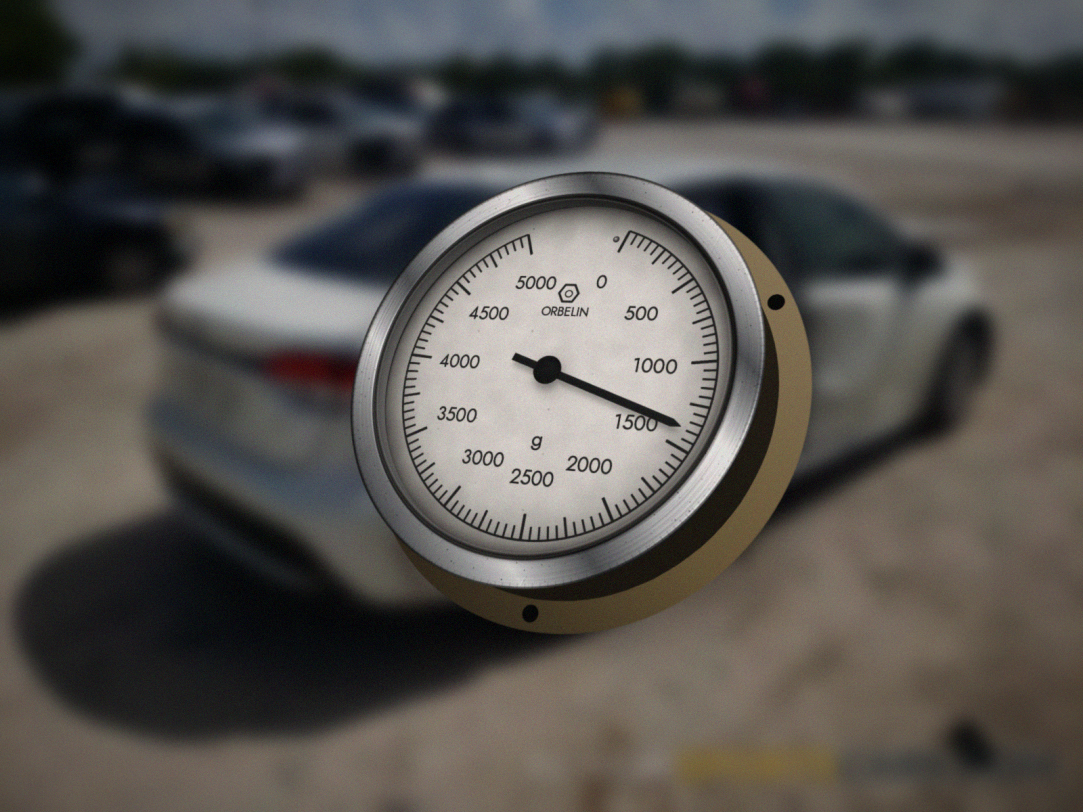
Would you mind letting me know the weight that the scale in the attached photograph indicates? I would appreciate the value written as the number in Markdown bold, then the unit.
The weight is **1400** g
